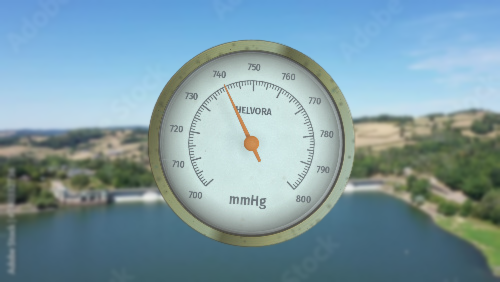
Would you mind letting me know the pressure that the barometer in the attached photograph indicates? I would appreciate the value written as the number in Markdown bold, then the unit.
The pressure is **740** mmHg
